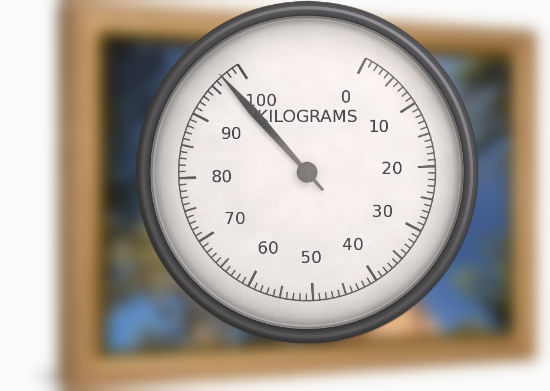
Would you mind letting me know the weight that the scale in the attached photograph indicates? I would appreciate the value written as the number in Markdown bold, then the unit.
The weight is **97** kg
